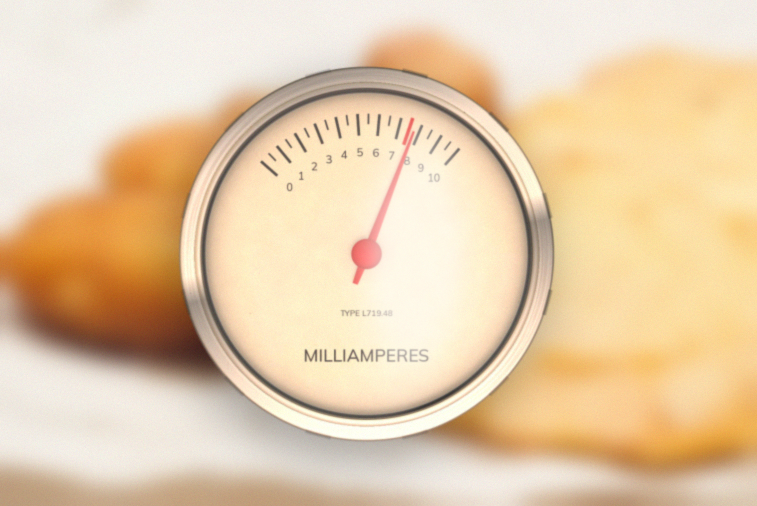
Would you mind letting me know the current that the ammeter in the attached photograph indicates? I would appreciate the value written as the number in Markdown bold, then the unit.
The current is **7.75** mA
